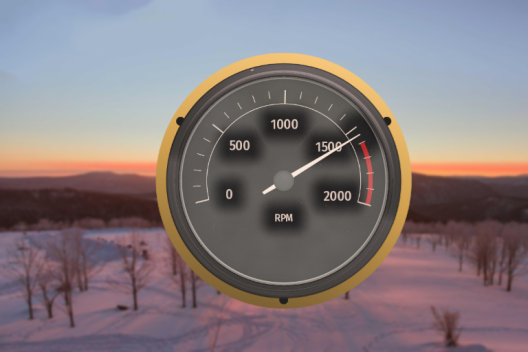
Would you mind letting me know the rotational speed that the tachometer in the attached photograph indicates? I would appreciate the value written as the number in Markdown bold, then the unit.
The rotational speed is **1550** rpm
